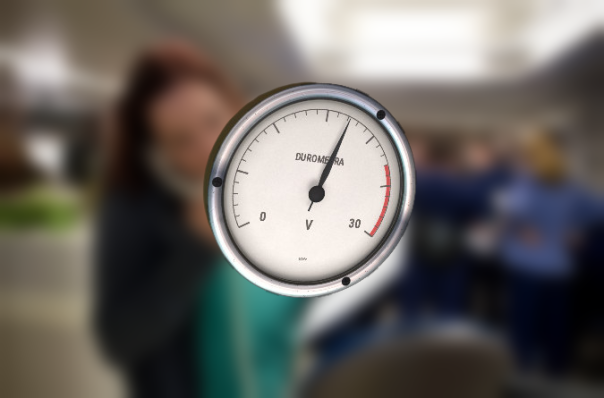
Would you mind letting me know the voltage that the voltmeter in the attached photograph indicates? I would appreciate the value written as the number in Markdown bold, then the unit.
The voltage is **17** V
